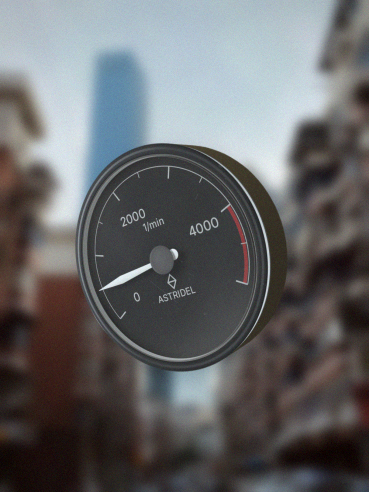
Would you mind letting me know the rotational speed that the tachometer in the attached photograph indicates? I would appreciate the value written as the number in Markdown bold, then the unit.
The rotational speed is **500** rpm
